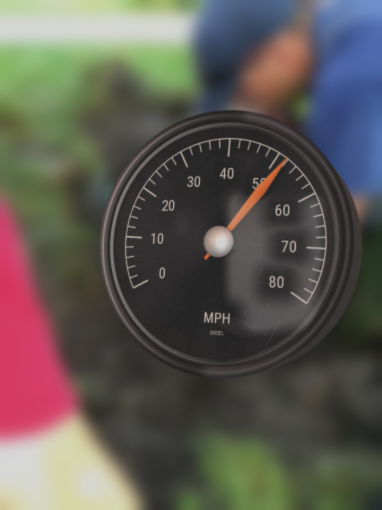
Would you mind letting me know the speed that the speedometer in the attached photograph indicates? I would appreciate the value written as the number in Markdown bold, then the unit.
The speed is **52** mph
